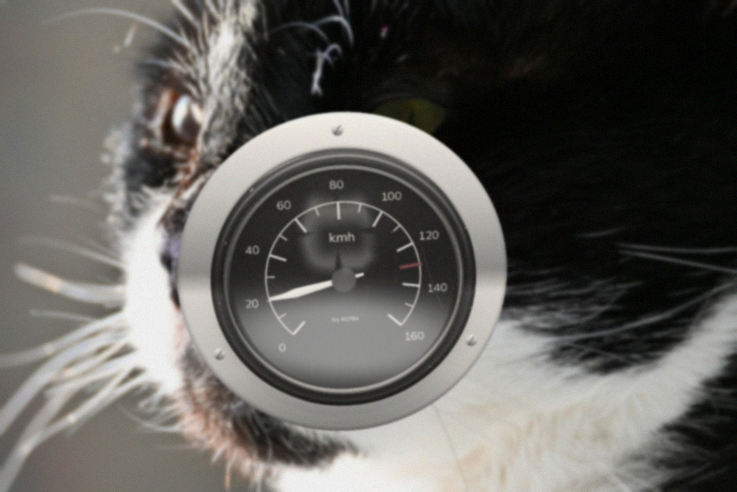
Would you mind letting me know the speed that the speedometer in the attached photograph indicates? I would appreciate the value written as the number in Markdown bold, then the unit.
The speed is **20** km/h
